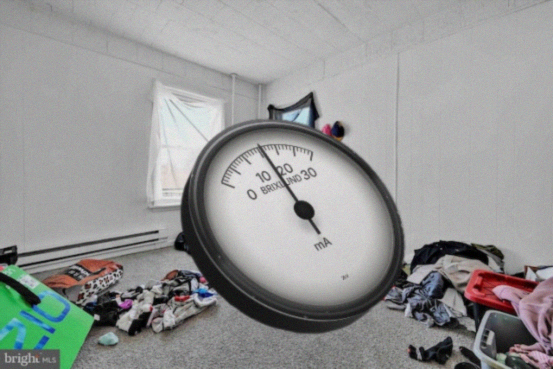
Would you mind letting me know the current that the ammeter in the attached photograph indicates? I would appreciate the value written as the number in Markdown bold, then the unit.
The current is **15** mA
